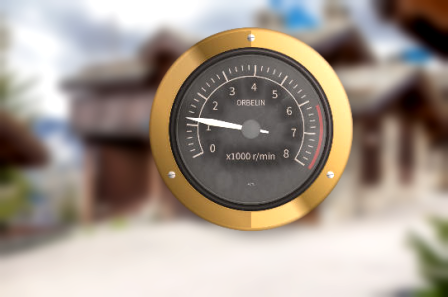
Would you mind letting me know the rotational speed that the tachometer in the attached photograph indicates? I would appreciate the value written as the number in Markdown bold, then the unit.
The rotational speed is **1200** rpm
